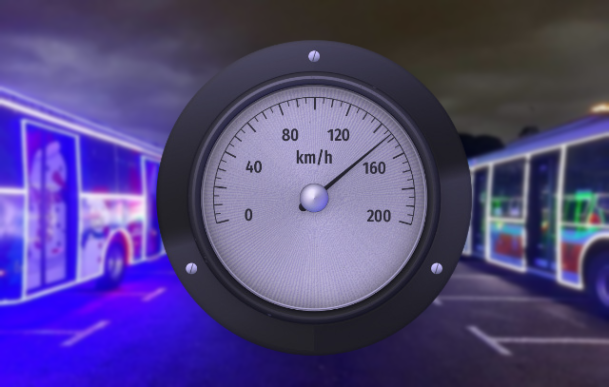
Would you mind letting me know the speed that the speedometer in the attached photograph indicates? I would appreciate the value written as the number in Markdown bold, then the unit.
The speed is **147.5** km/h
